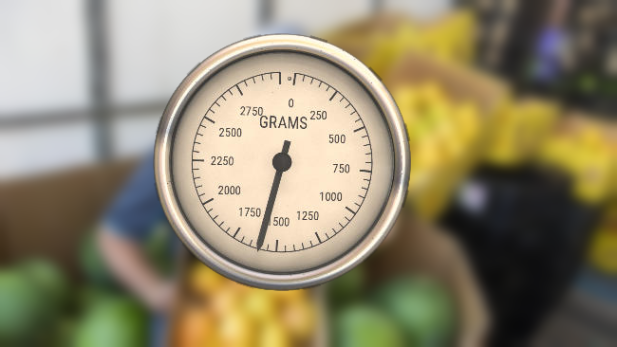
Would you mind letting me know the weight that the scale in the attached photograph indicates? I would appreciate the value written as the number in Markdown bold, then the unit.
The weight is **1600** g
